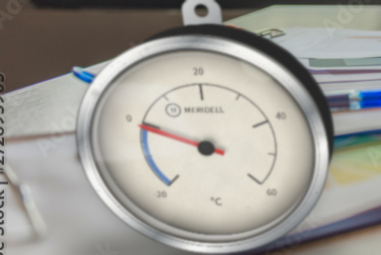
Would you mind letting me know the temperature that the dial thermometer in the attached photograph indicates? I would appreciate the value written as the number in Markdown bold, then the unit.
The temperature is **0** °C
